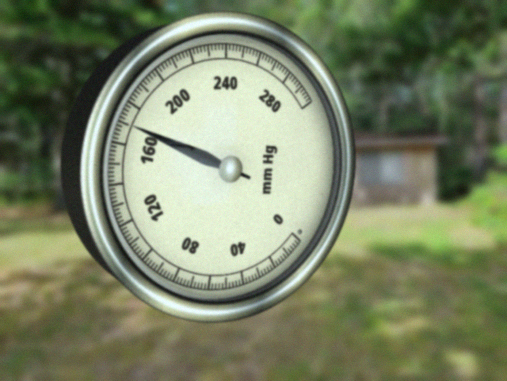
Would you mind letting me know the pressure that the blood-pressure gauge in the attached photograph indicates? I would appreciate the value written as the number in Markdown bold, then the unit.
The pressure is **170** mmHg
